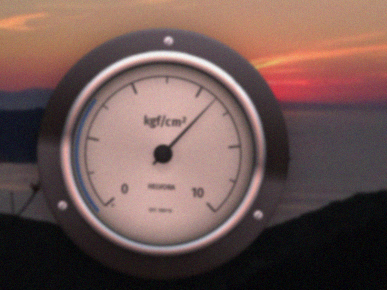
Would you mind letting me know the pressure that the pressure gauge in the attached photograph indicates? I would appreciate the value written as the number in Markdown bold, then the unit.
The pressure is **6.5** kg/cm²
